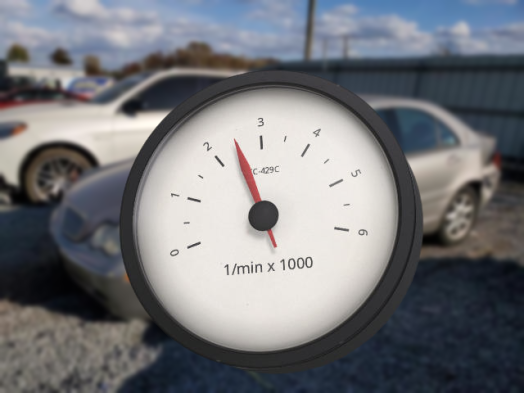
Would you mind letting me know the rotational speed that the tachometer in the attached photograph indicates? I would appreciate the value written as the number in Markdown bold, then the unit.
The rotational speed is **2500** rpm
